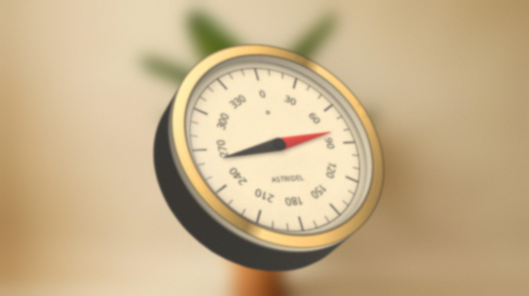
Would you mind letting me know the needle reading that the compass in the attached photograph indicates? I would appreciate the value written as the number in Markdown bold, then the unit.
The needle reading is **80** °
